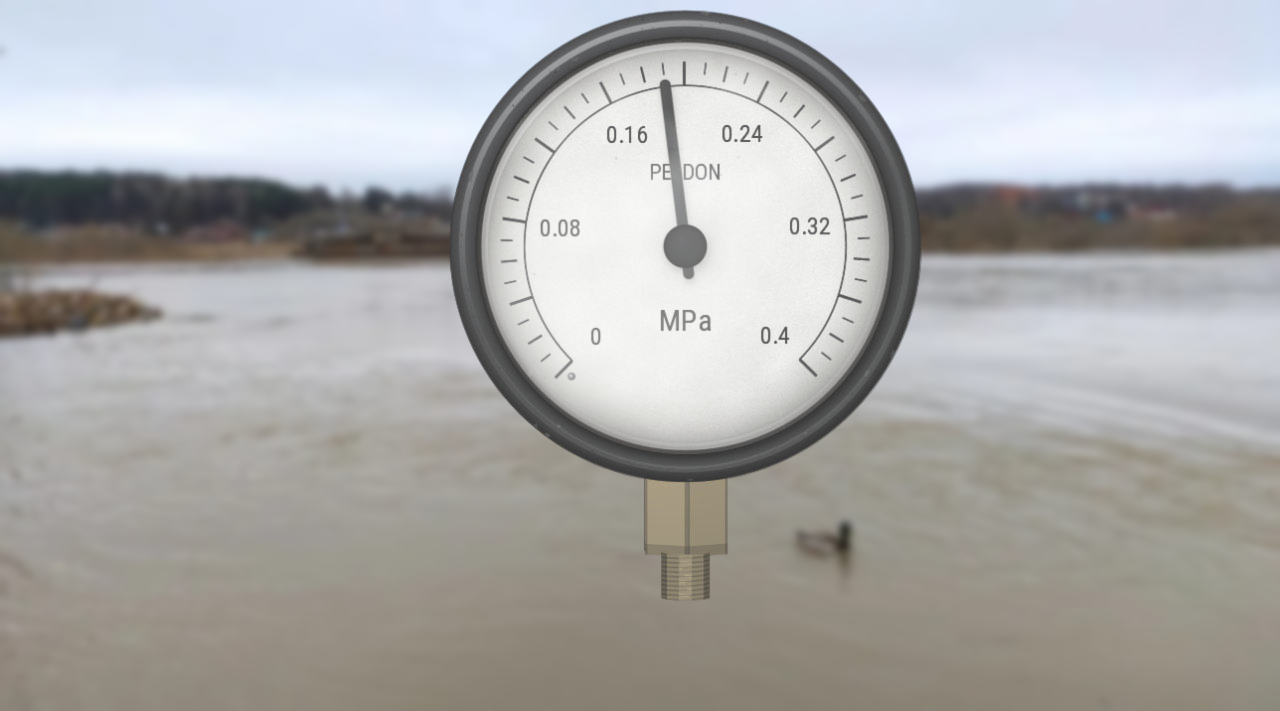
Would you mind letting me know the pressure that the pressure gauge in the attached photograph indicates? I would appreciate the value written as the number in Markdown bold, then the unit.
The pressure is **0.19** MPa
